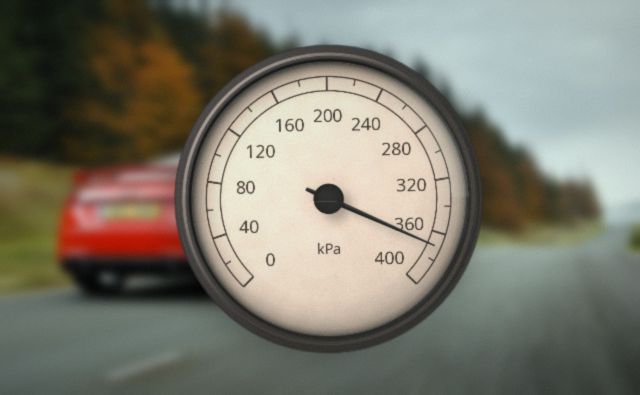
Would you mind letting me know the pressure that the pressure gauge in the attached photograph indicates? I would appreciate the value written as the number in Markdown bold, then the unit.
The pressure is **370** kPa
